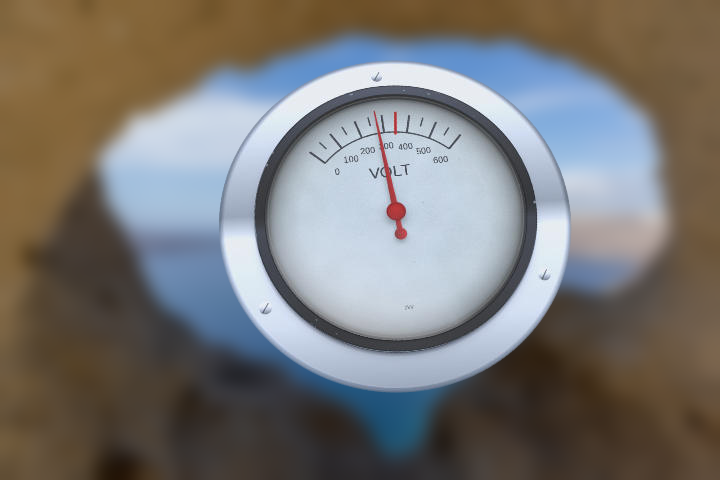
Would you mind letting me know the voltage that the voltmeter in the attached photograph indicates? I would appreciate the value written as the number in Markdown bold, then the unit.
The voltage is **275** V
